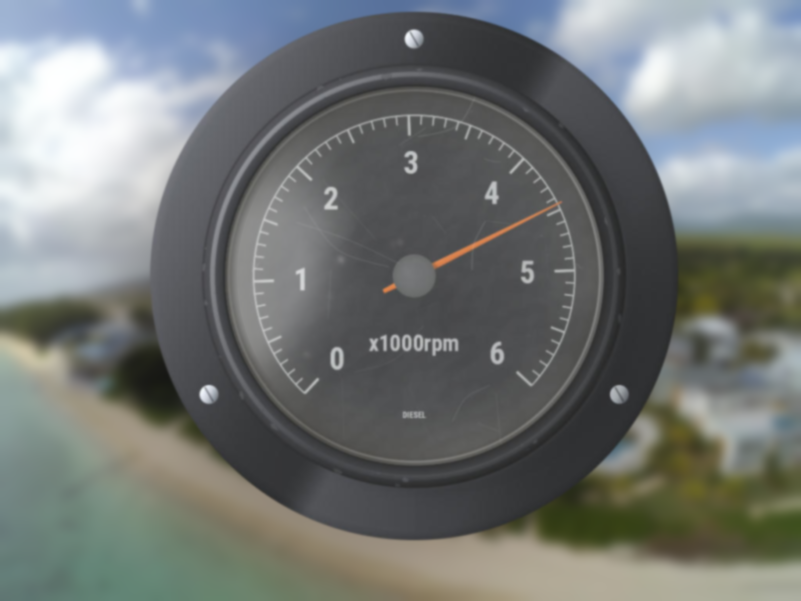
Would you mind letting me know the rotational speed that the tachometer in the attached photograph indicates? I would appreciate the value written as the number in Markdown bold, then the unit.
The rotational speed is **4450** rpm
